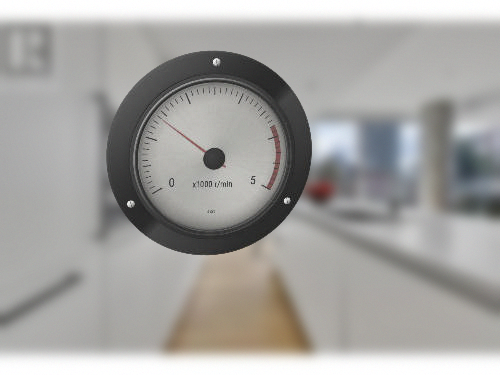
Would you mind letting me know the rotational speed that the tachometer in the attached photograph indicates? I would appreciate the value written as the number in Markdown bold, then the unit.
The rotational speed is **1400** rpm
